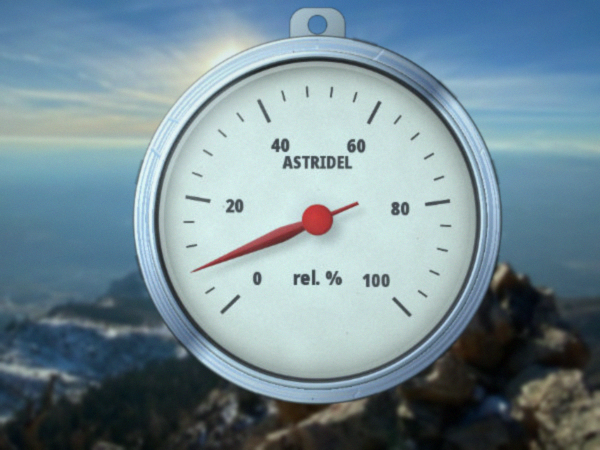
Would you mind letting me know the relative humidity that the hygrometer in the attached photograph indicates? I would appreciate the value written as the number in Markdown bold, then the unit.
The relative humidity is **8** %
